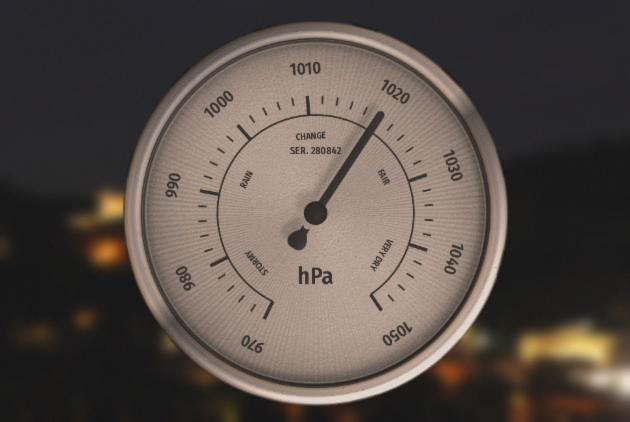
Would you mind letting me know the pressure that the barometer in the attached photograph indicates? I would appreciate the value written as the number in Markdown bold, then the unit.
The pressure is **1020** hPa
